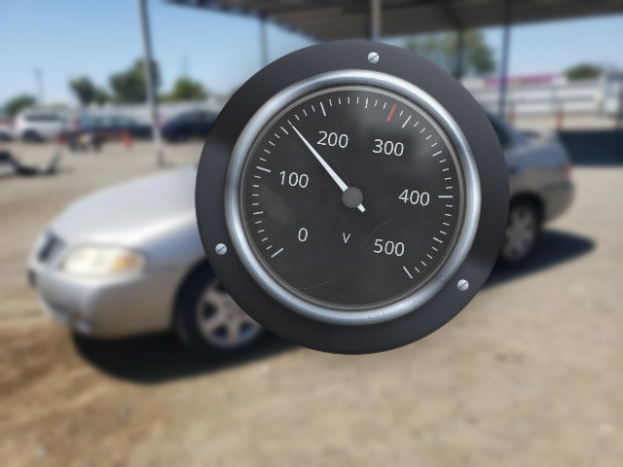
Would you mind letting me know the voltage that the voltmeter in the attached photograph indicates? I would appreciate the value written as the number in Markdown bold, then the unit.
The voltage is **160** V
